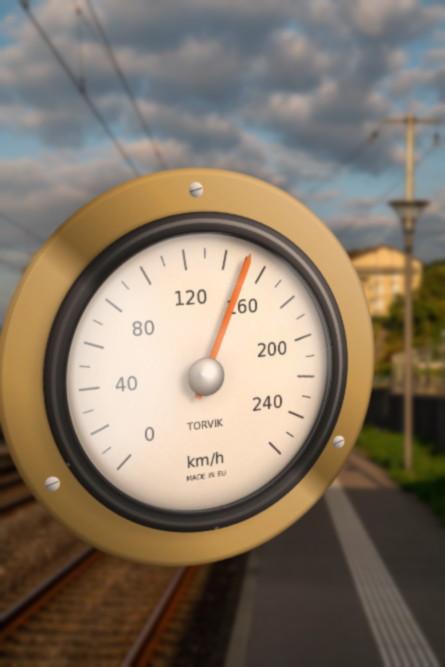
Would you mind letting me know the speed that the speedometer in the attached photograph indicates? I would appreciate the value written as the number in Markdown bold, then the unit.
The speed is **150** km/h
